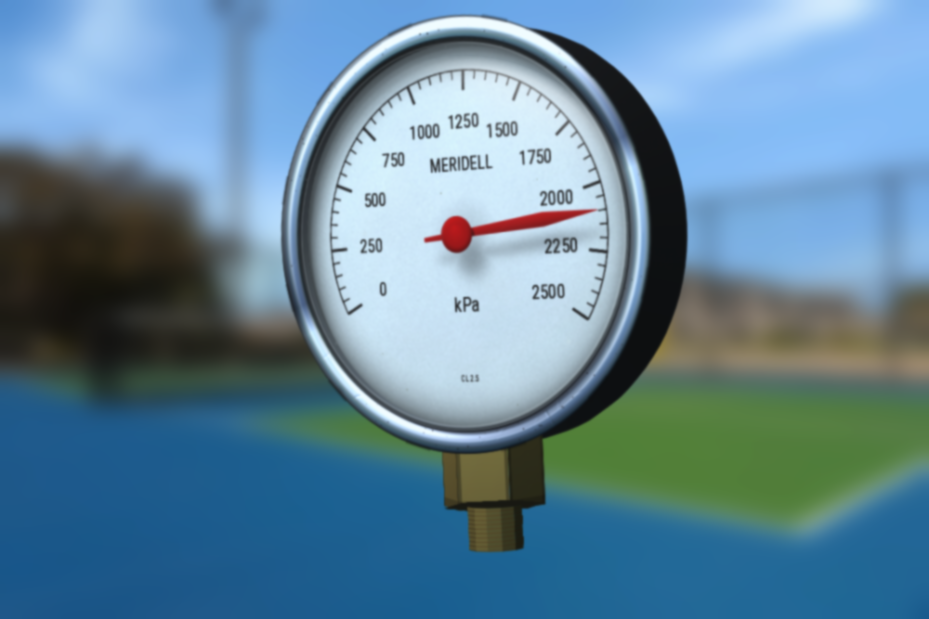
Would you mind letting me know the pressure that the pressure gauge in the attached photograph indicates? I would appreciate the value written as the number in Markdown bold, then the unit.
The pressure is **2100** kPa
